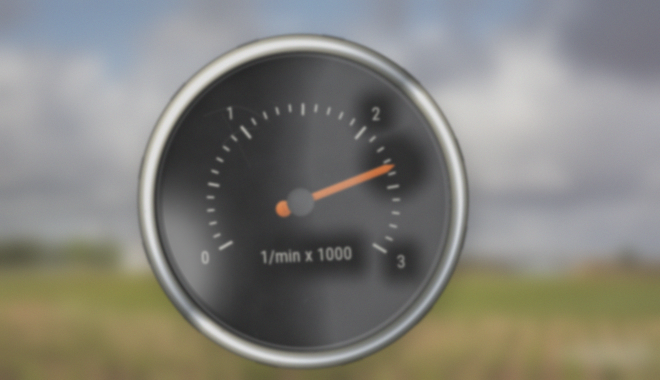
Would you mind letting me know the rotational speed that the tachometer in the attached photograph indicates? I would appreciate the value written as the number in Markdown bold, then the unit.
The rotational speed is **2350** rpm
